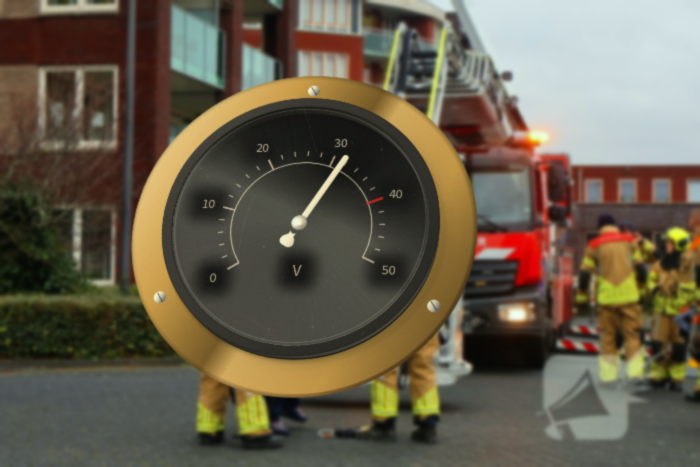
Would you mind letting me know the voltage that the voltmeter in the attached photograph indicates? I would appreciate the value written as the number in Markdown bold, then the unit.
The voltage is **32** V
